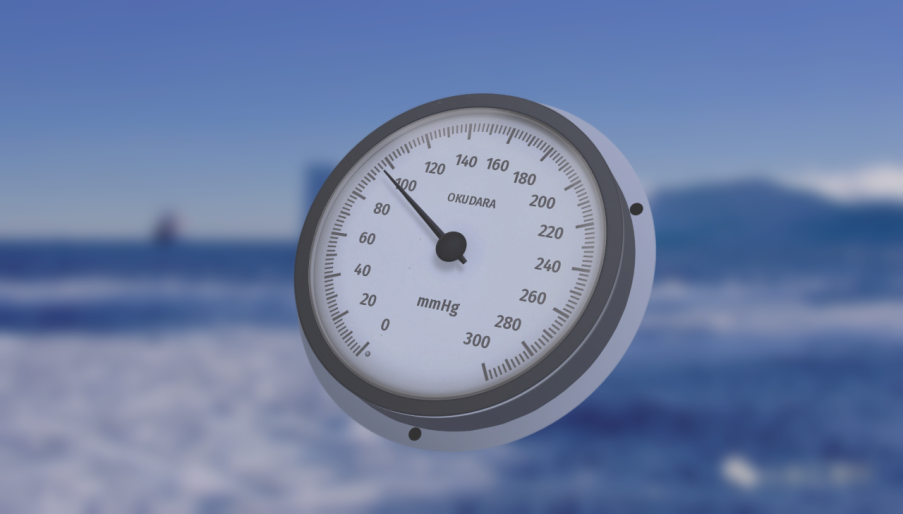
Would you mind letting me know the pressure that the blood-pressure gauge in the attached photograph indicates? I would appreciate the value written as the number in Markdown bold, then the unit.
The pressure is **96** mmHg
